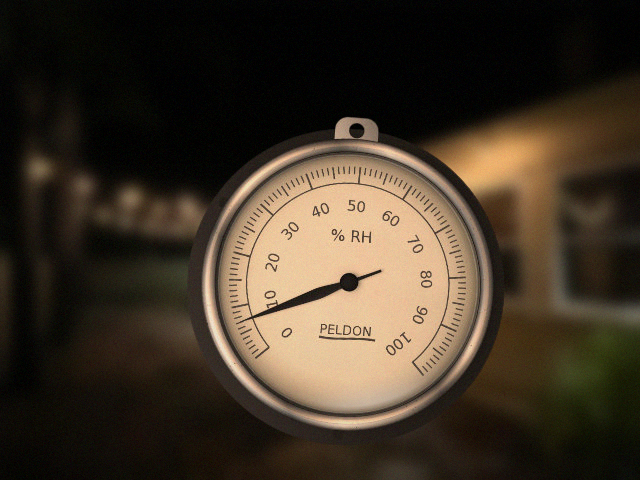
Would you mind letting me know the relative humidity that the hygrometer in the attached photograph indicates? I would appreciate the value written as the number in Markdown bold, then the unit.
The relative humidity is **7** %
